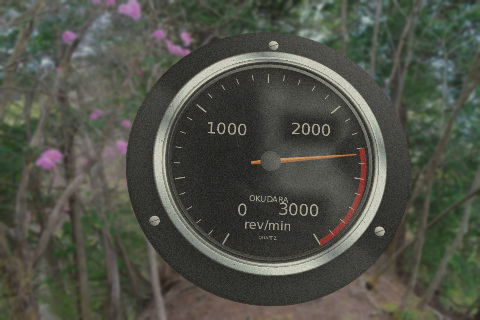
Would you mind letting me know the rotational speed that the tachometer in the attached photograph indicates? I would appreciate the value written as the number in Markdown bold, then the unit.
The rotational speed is **2350** rpm
